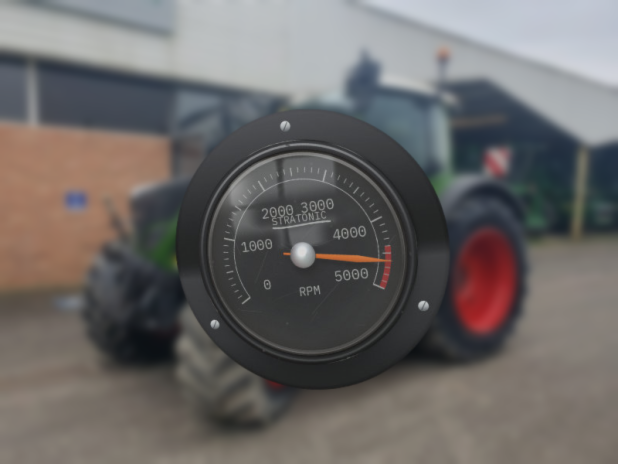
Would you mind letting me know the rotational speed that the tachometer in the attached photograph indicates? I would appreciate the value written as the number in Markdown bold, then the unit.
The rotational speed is **4600** rpm
